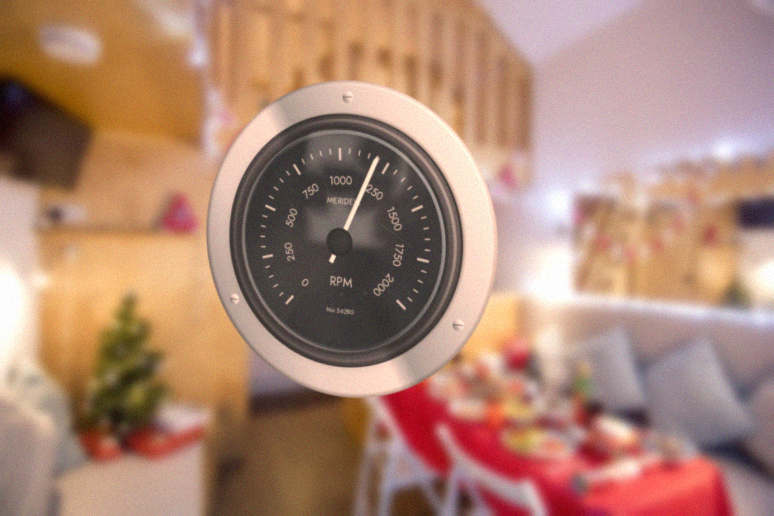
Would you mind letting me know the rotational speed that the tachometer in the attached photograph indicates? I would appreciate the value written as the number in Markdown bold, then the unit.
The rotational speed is **1200** rpm
